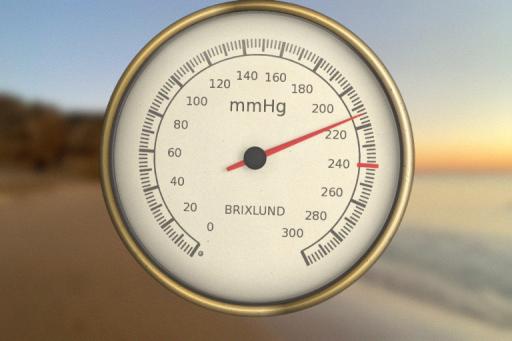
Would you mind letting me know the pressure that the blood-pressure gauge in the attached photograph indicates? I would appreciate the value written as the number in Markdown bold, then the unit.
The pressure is **214** mmHg
